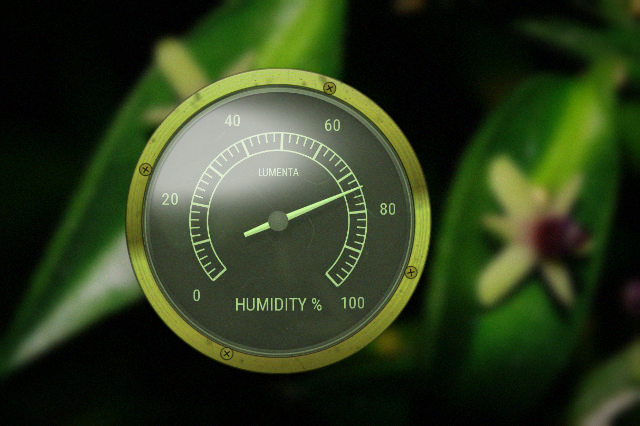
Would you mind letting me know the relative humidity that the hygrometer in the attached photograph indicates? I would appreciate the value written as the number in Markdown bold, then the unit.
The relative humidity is **74** %
